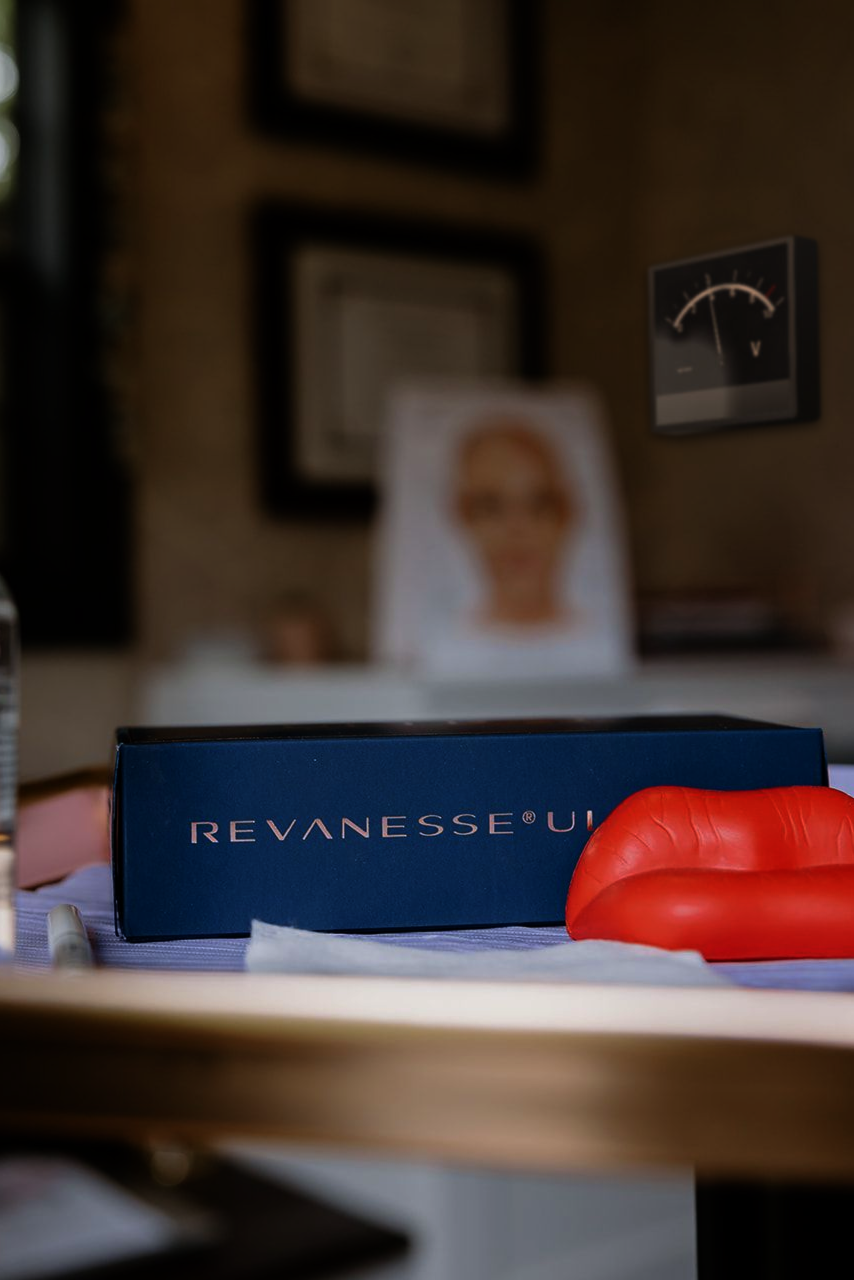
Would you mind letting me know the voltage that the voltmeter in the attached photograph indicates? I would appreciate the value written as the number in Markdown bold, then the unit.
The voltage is **4** V
